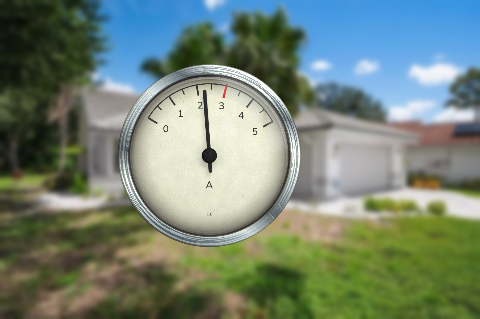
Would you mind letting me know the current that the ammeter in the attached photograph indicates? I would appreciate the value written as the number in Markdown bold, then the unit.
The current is **2.25** A
